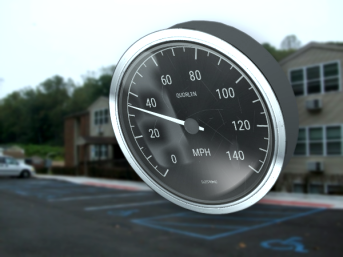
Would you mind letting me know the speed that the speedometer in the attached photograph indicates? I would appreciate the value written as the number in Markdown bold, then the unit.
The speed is **35** mph
